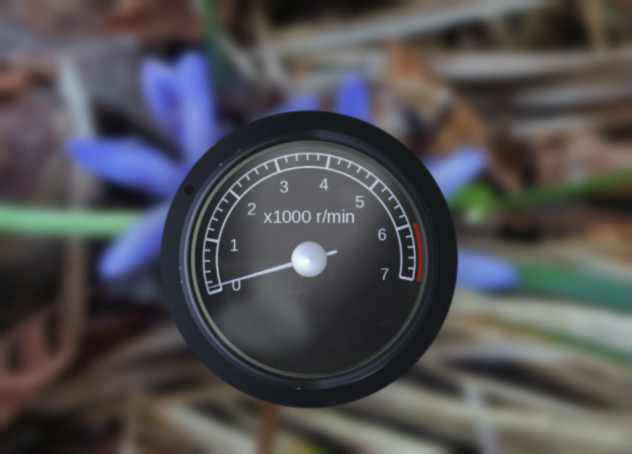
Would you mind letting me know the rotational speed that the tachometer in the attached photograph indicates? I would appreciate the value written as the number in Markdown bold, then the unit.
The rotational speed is **100** rpm
